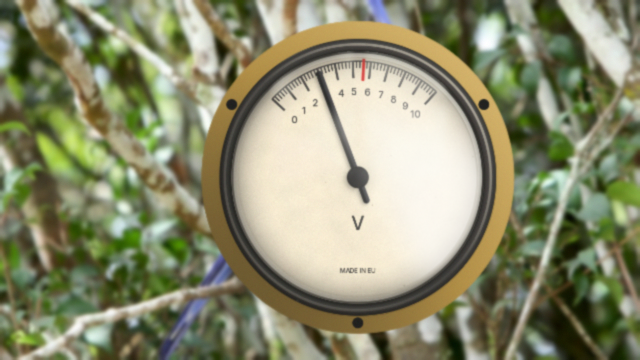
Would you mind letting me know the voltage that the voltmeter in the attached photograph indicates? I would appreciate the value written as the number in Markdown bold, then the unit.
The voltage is **3** V
